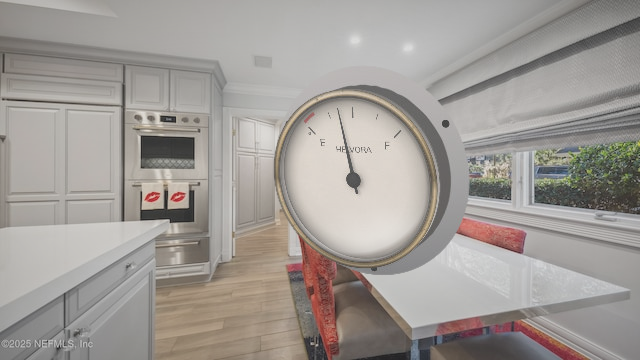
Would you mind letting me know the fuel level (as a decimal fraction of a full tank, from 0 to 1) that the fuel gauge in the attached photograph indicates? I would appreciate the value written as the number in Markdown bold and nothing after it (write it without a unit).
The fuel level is **0.375**
